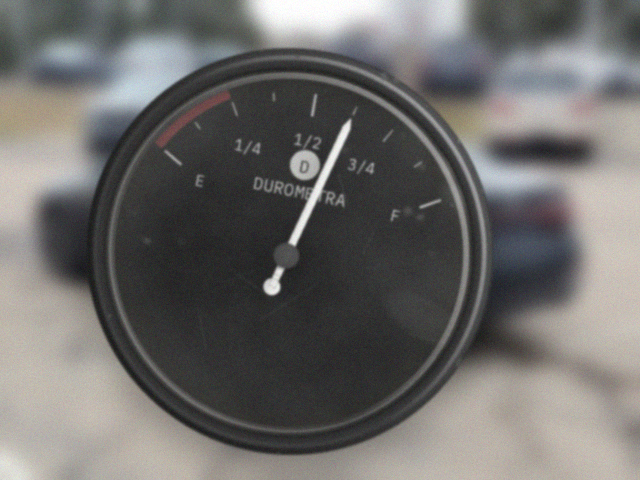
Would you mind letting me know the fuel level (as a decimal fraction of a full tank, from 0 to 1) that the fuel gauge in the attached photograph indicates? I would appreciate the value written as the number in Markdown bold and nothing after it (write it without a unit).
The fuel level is **0.625**
